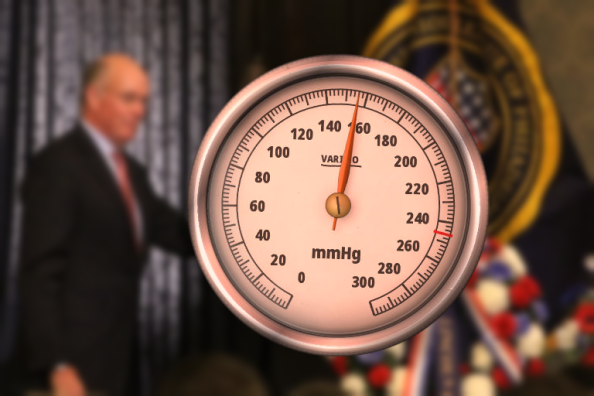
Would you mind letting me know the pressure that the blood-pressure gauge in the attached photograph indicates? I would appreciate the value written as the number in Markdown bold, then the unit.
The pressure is **156** mmHg
